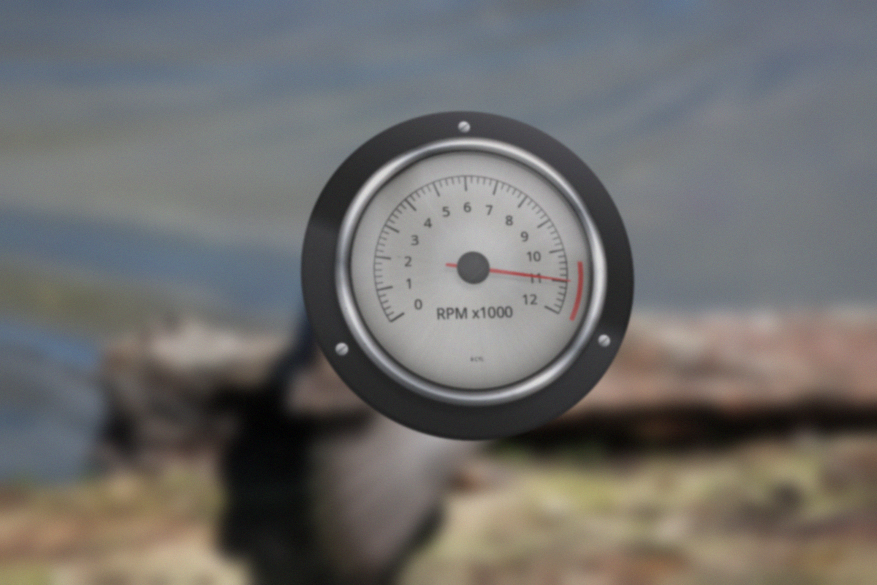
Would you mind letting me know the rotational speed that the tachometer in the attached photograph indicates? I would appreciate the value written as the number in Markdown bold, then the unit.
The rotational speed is **11000** rpm
